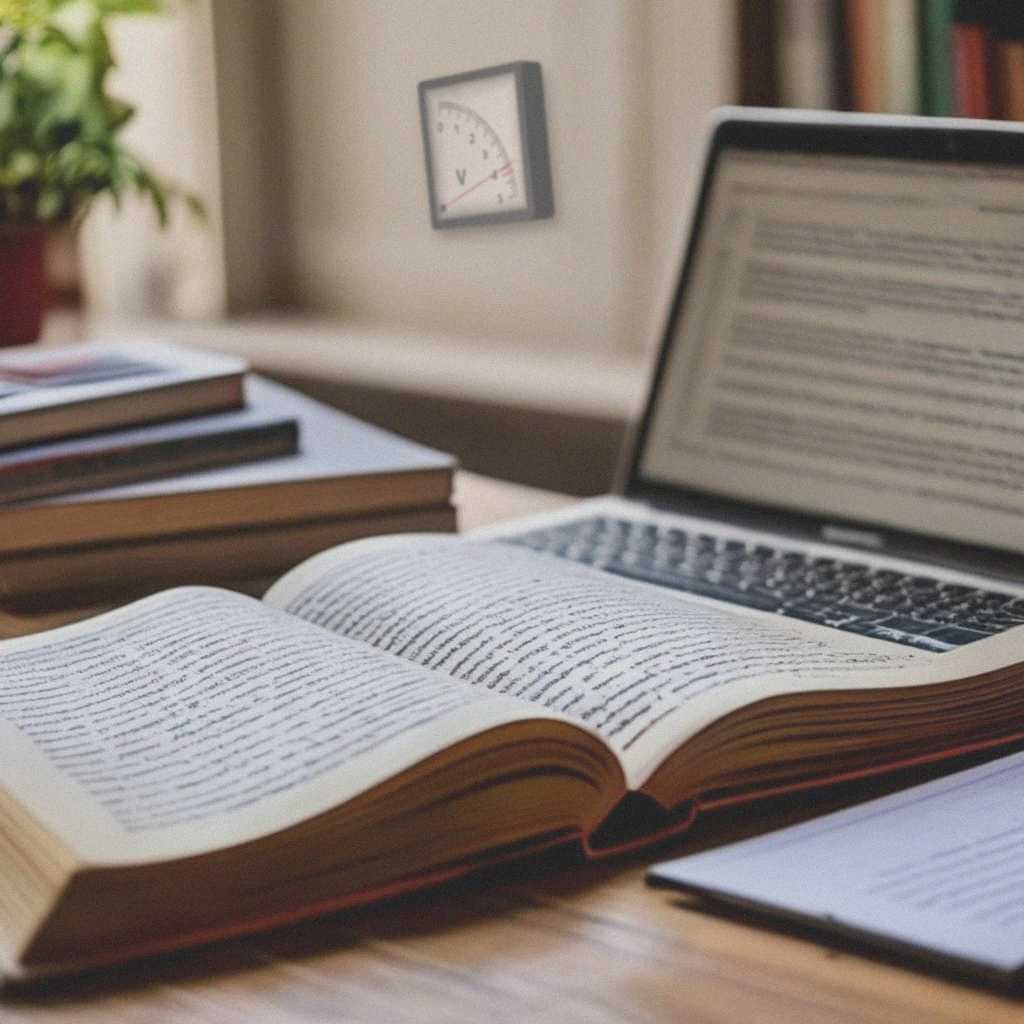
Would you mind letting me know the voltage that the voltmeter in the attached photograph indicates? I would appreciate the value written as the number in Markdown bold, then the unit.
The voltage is **4** V
